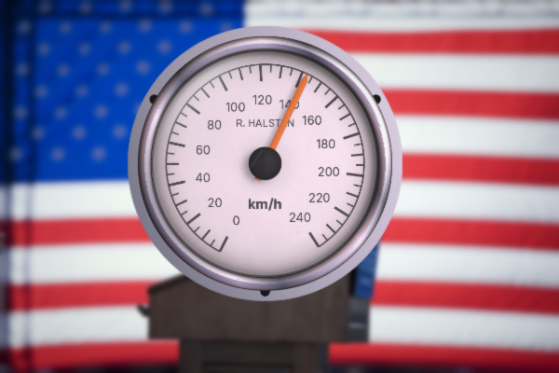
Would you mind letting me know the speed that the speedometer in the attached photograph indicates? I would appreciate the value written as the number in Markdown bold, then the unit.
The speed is **142.5** km/h
